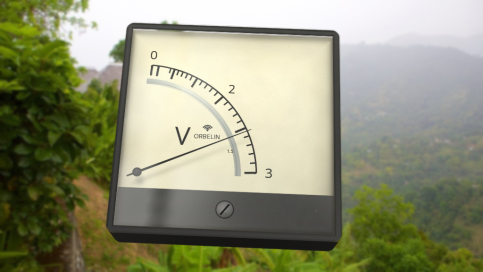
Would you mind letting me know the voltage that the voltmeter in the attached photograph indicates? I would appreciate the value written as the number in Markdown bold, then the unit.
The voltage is **2.55** V
